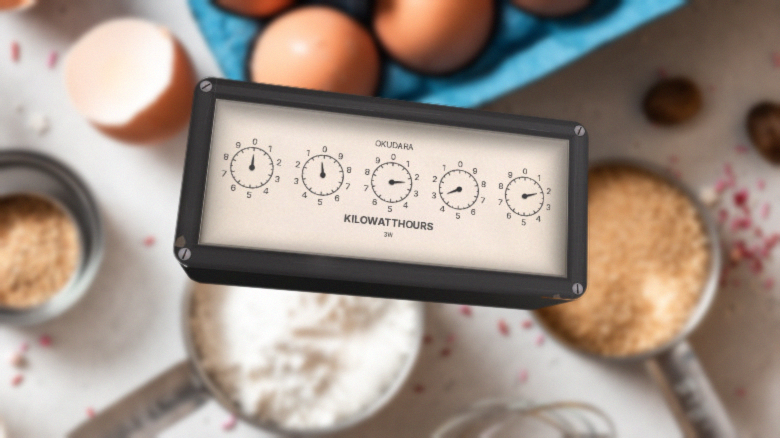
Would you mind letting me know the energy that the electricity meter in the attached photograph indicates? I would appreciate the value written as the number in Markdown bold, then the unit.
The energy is **232** kWh
